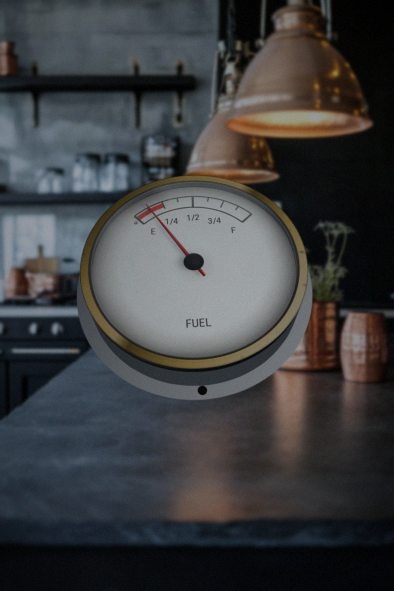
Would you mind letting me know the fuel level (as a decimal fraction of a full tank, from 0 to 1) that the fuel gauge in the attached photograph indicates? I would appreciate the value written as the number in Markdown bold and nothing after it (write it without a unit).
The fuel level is **0.125**
